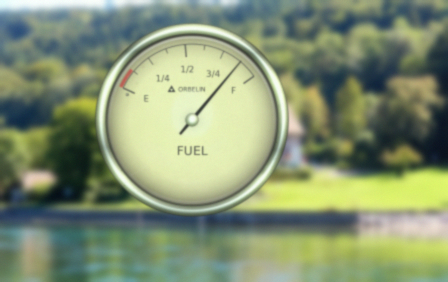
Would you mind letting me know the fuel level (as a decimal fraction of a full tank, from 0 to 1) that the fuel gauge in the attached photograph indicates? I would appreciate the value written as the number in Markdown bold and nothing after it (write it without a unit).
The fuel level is **0.875**
